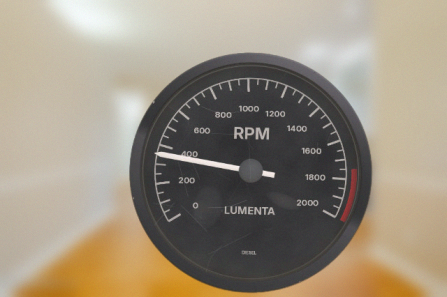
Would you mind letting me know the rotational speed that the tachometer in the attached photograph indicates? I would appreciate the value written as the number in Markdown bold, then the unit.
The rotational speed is **350** rpm
